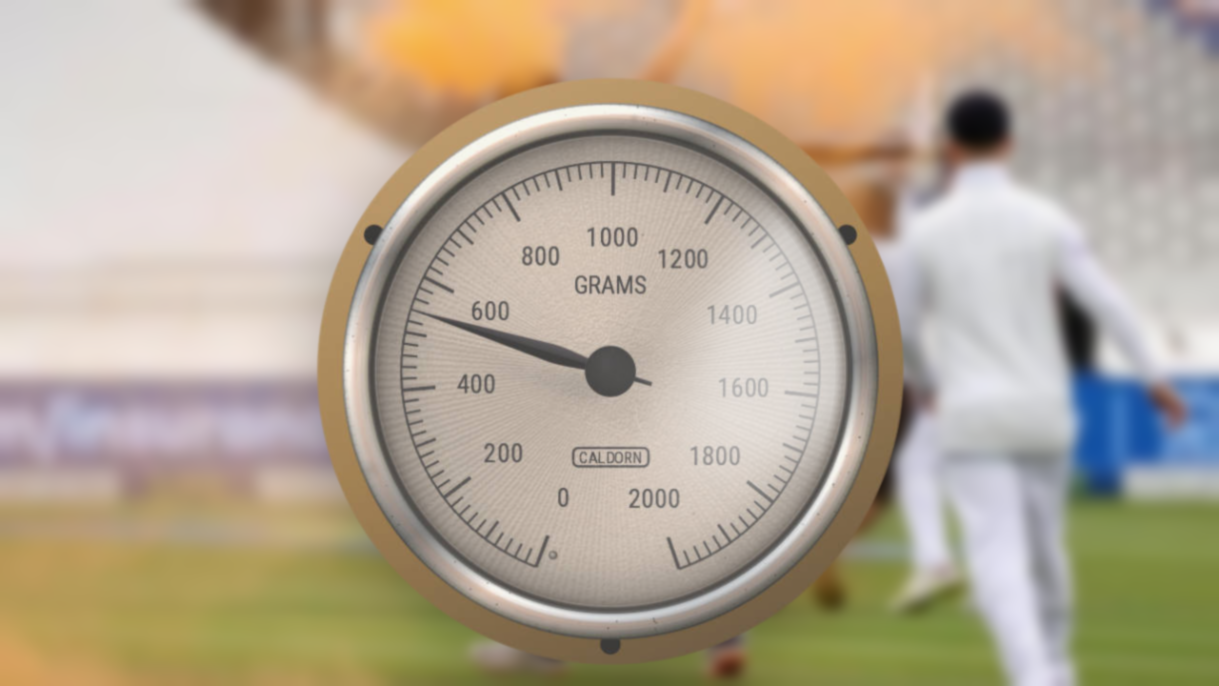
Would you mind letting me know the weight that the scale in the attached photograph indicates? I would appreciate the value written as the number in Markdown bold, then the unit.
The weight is **540** g
